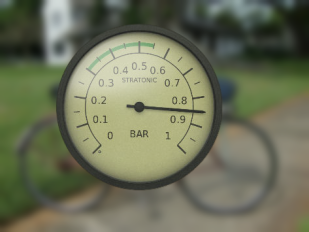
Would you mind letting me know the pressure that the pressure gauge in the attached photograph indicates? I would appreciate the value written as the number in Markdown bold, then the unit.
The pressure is **0.85** bar
